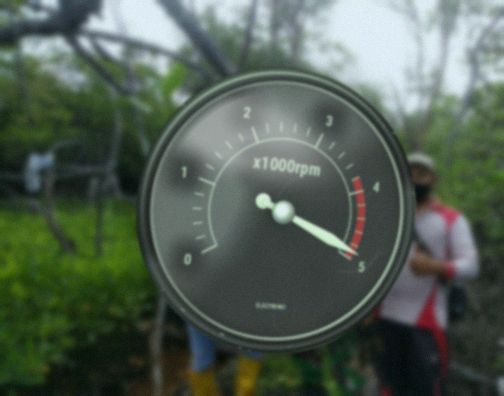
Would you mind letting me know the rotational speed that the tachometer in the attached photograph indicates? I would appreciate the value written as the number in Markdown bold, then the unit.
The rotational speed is **4900** rpm
